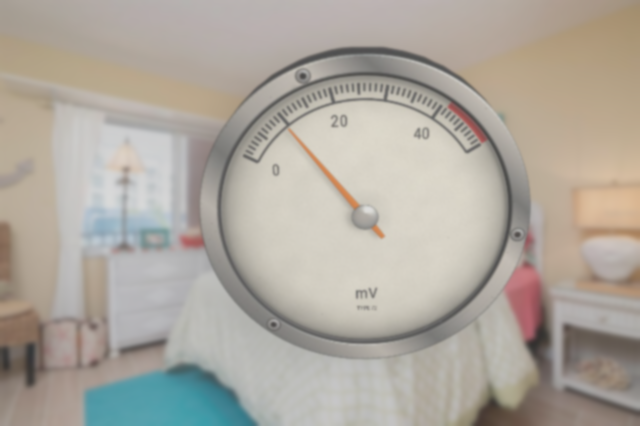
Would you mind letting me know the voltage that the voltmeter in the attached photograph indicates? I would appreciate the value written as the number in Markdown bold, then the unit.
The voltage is **10** mV
